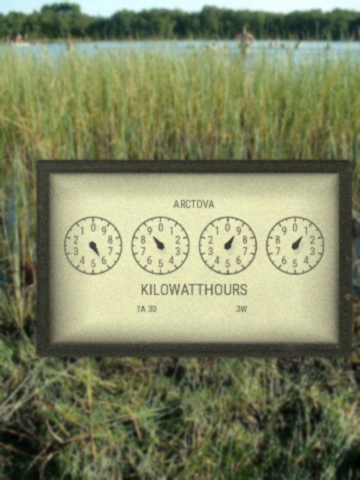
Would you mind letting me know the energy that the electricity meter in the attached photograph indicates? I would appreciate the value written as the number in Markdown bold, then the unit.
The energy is **5891** kWh
